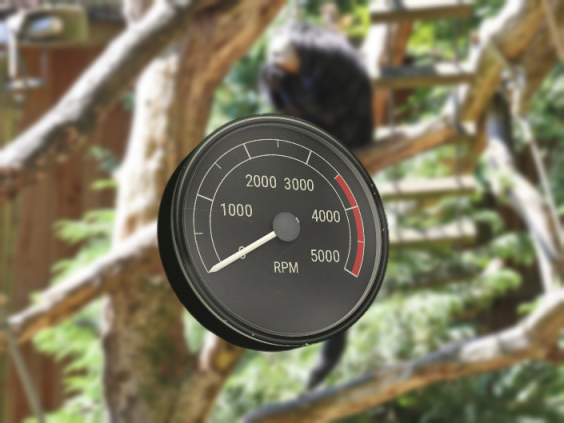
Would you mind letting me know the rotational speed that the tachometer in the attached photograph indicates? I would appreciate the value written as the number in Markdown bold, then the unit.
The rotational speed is **0** rpm
